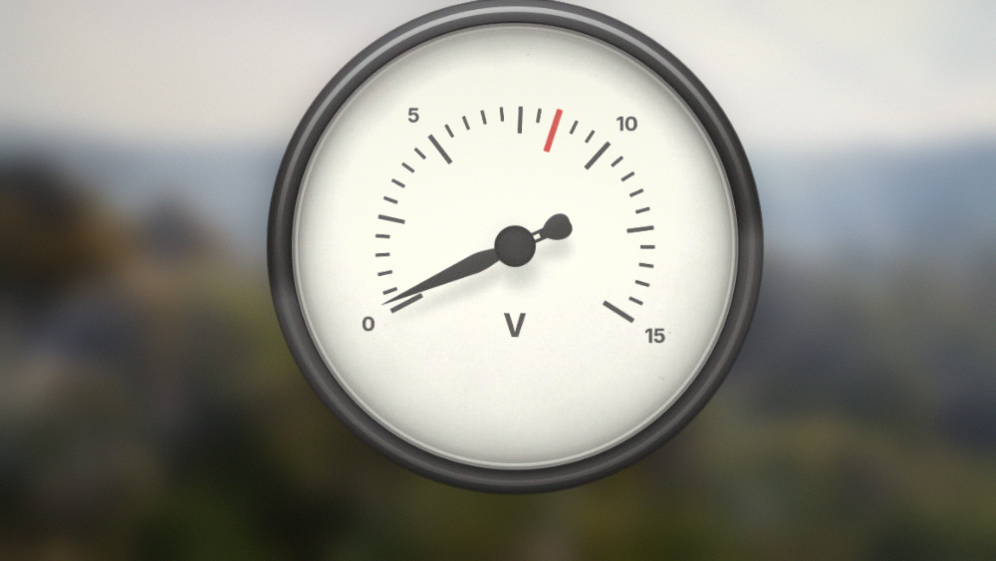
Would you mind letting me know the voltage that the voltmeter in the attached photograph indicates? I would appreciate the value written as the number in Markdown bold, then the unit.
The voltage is **0.25** V
